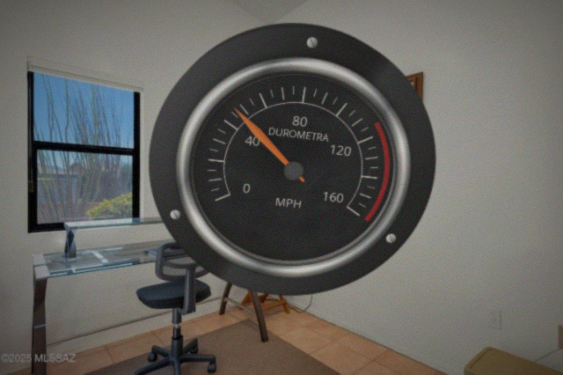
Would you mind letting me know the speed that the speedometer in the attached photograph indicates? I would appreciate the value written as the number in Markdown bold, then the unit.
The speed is **47.5** mph
